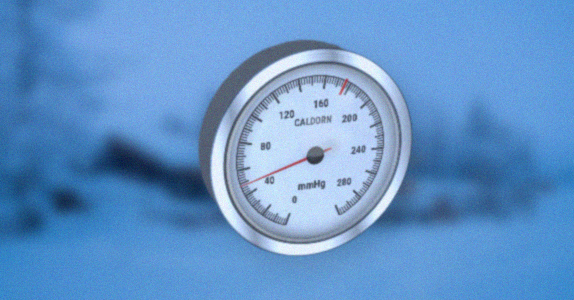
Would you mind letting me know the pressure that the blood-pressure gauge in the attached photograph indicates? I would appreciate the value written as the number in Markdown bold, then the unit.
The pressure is **50** mmHg
